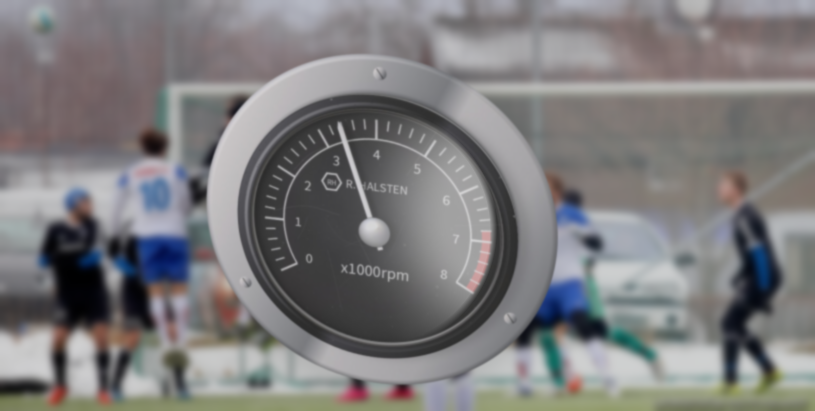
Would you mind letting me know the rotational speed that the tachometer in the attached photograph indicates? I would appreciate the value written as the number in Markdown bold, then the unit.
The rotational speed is **3400** rpm
